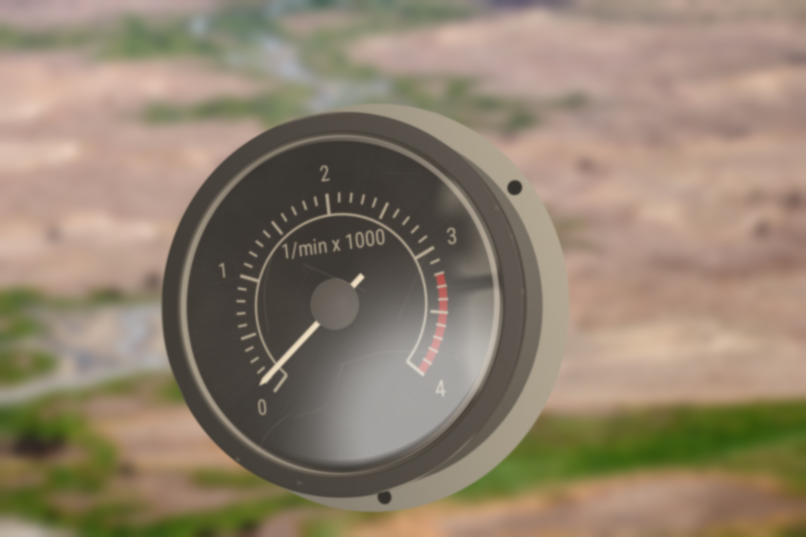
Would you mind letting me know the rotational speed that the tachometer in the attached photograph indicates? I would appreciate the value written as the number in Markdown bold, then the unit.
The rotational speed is **100** rpm
